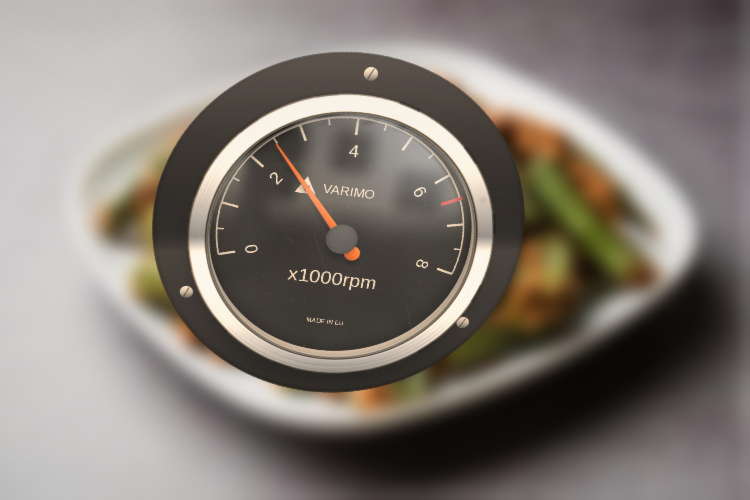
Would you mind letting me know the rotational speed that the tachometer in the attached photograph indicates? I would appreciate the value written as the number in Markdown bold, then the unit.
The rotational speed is **2500** rpm
